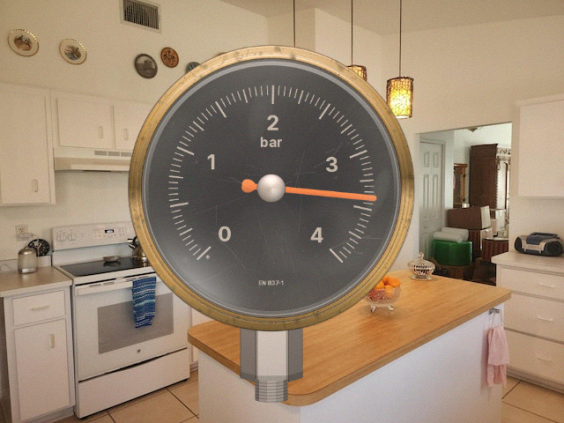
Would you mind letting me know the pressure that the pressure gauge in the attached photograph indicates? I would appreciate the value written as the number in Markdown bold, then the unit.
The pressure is **3.4** bar
